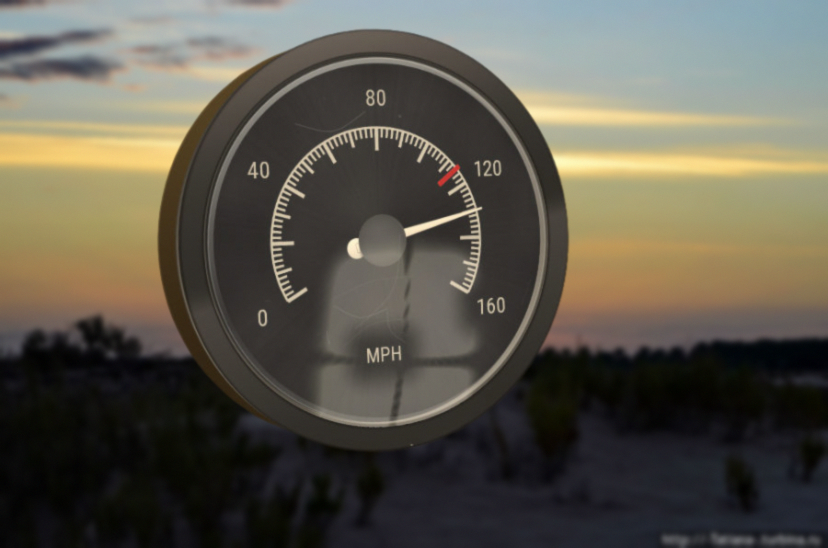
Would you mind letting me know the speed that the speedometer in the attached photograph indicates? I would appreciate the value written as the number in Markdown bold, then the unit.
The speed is **130** mph
